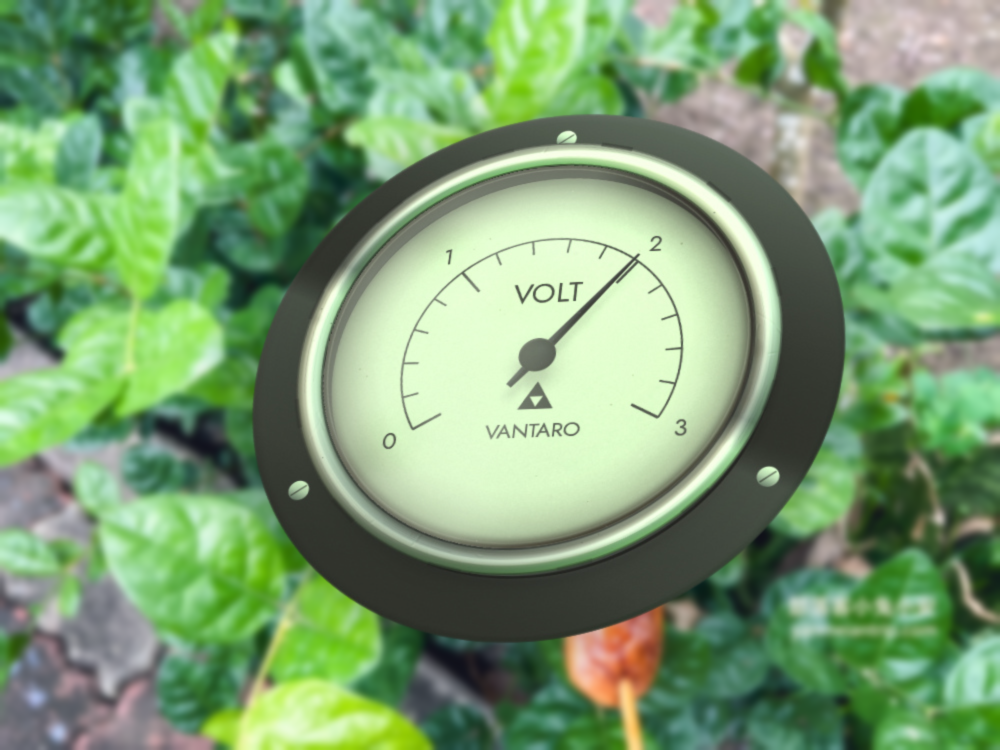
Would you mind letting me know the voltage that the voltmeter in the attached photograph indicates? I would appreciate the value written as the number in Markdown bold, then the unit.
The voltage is **2** V
